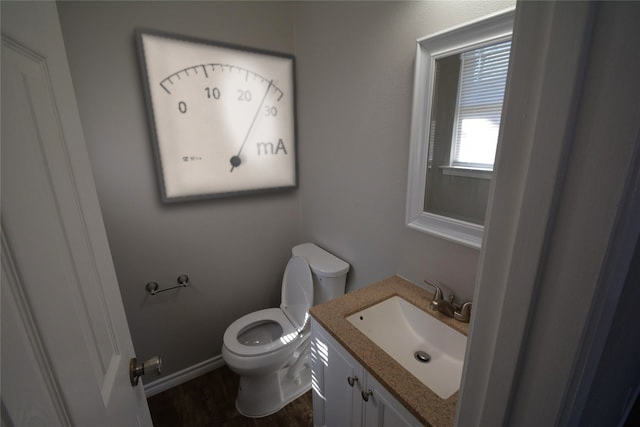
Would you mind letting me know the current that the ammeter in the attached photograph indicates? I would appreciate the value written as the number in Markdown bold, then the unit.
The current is **26** mA
